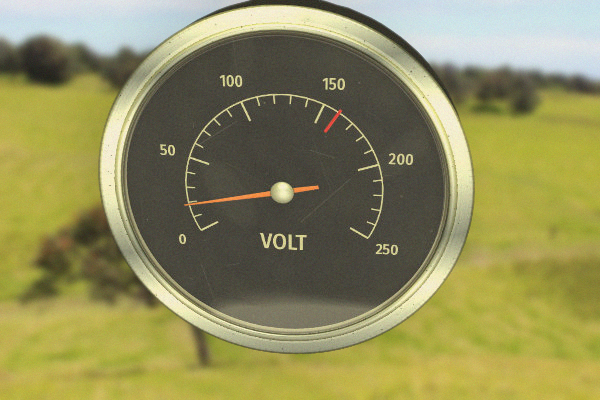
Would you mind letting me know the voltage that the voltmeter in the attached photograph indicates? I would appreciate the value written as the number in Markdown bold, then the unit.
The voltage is **20** V
